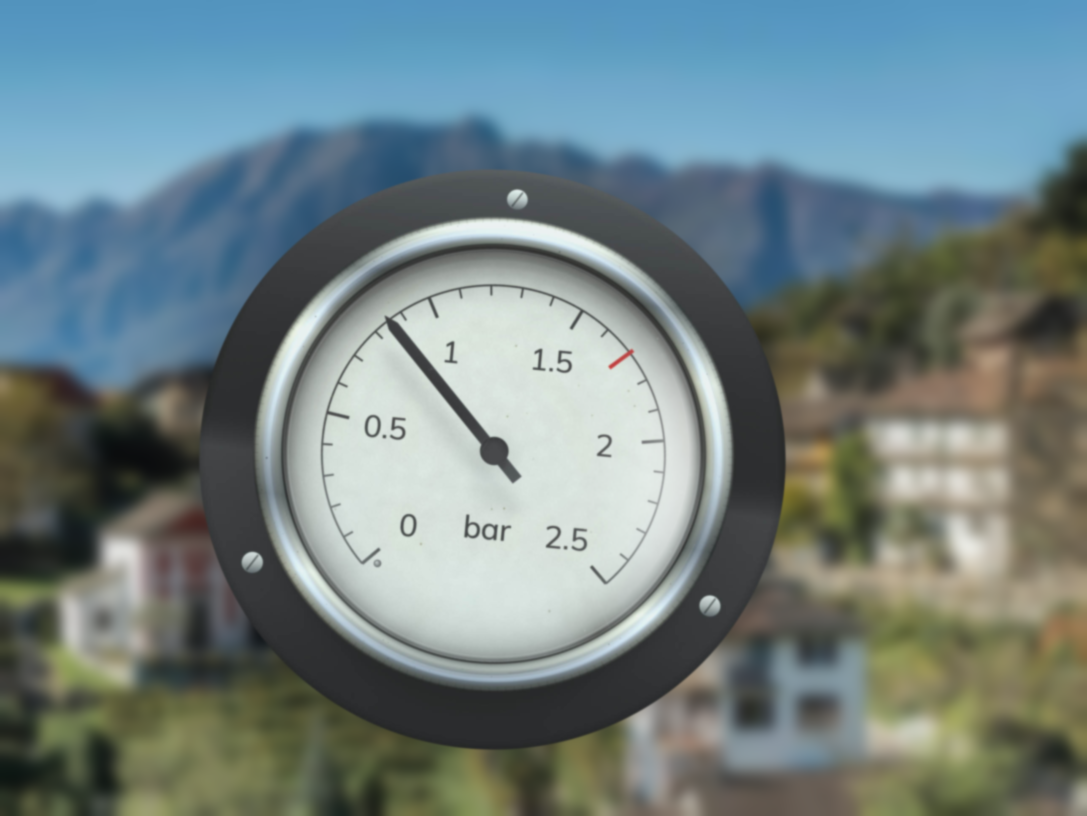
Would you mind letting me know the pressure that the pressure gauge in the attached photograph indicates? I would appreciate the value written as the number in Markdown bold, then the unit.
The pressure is **0.85** bar
